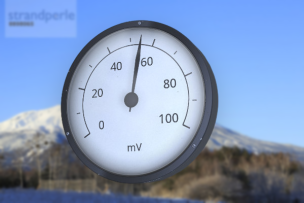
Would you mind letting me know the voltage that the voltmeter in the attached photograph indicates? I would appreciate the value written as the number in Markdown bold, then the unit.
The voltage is **55** mV
